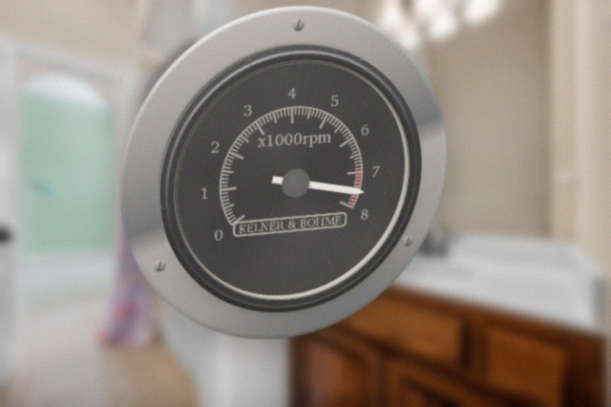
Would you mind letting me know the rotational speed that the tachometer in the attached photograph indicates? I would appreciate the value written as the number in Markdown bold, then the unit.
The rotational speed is **7500** rpm
